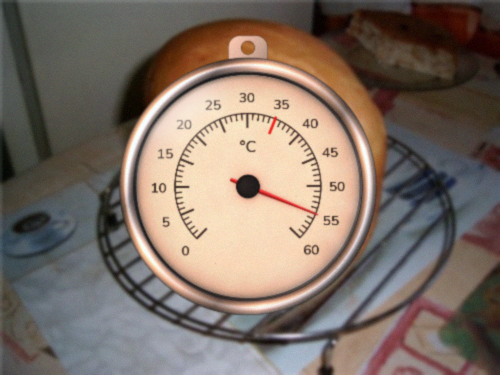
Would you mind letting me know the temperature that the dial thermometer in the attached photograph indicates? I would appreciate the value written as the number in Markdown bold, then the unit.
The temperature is **55** °C
